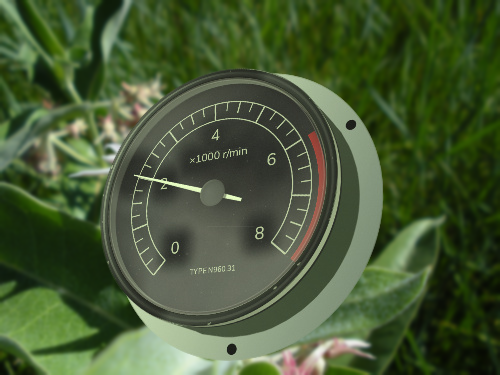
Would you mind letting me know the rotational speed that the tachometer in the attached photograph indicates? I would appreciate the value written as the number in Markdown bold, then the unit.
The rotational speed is **2000** rpm
